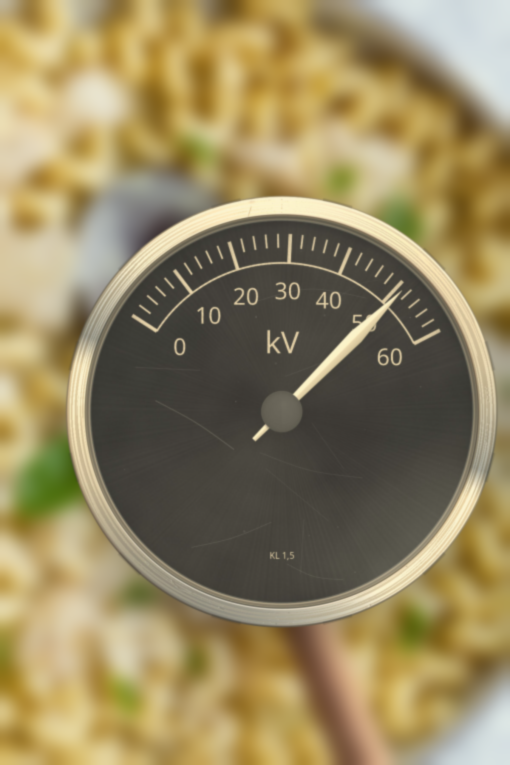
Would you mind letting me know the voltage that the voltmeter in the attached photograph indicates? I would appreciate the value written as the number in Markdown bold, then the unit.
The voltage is **51** kV
